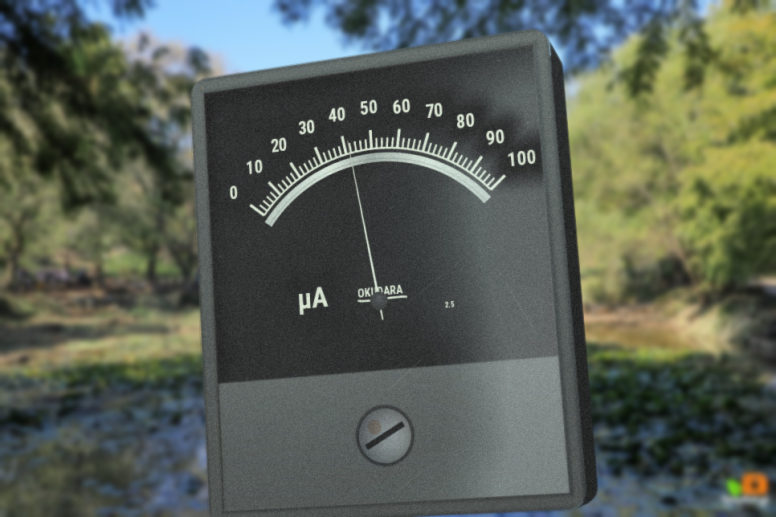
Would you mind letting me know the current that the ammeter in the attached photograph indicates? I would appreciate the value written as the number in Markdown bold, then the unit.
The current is **42** µA
